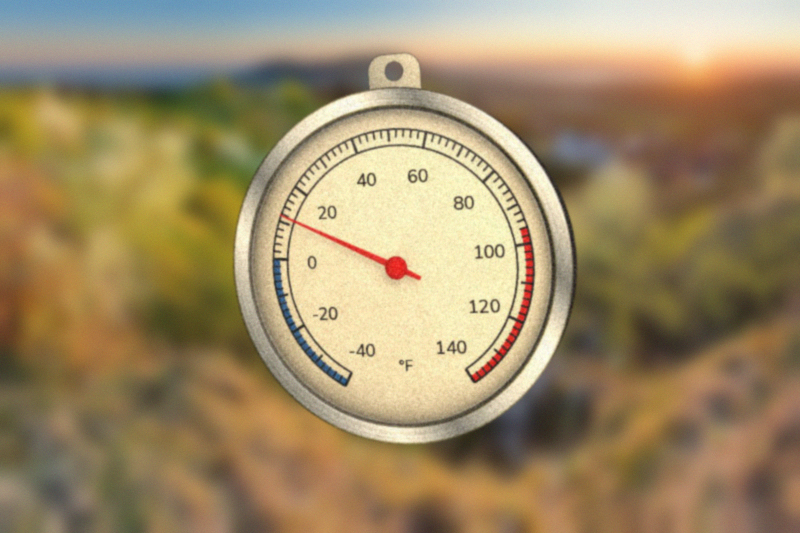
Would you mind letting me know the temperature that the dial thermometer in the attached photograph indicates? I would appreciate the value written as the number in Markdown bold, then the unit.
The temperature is **12** °F
